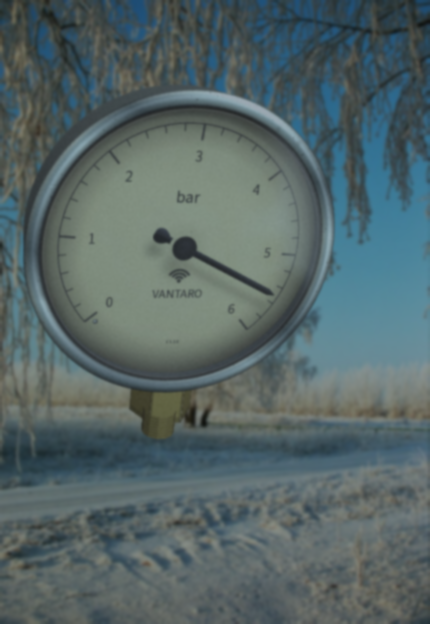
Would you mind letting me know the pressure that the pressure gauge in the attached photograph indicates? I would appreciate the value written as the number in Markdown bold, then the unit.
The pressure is **5.5** bar
